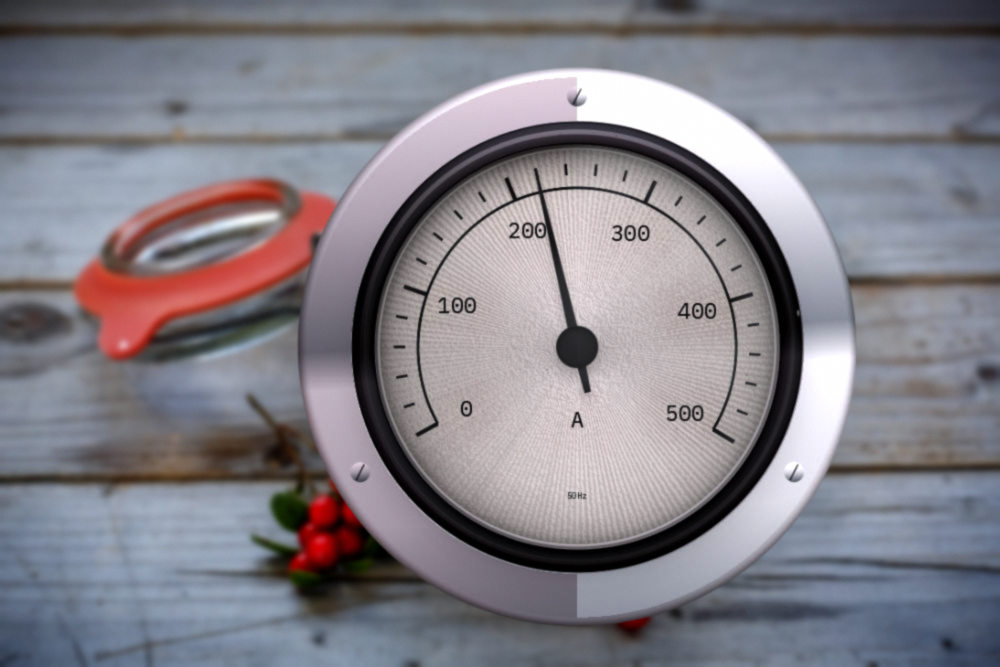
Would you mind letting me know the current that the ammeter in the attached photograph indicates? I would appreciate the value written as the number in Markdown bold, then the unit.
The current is **220** A
